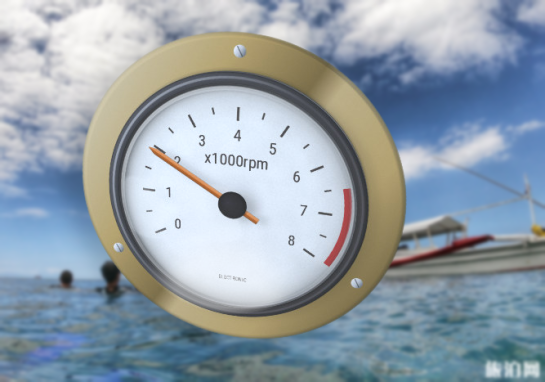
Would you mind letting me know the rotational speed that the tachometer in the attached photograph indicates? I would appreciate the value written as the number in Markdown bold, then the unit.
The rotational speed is **2000** rpm
